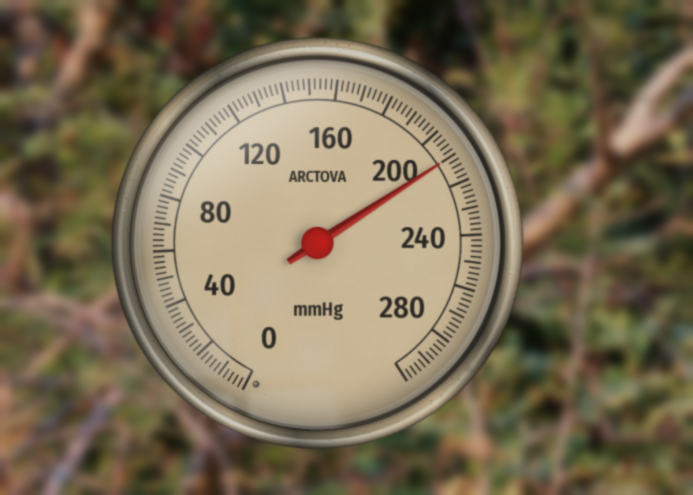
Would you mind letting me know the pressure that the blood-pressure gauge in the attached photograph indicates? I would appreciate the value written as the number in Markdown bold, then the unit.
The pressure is **210** mmHg
